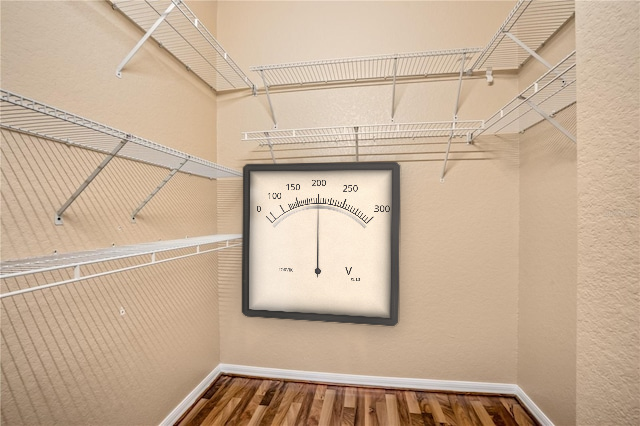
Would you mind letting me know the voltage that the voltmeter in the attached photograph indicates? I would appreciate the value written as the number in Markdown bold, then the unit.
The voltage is **200** V
